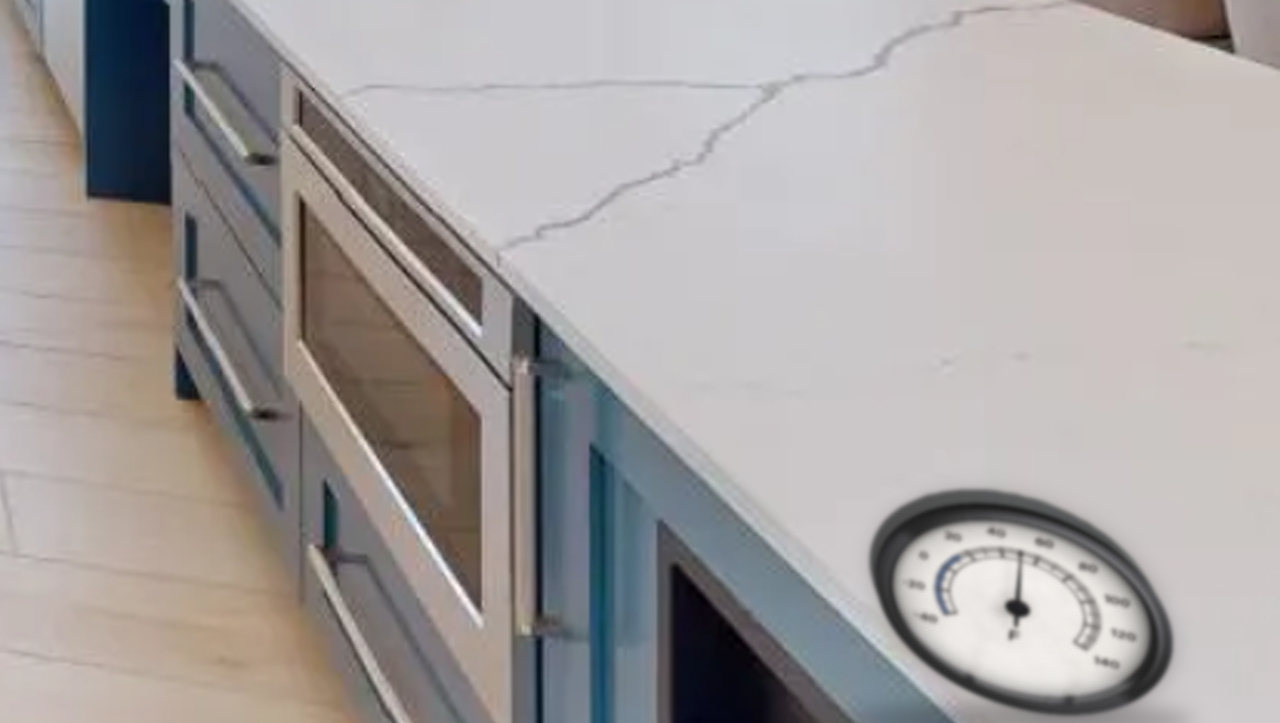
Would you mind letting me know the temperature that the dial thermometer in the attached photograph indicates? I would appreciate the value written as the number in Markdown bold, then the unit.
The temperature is **50** °F
